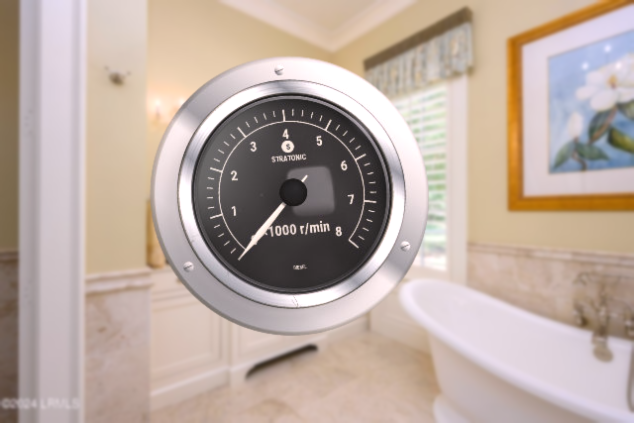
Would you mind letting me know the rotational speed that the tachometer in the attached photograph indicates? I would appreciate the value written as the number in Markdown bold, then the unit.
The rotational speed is **0** rpm
